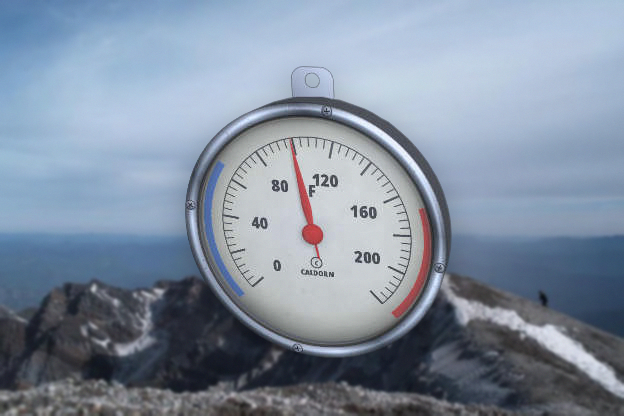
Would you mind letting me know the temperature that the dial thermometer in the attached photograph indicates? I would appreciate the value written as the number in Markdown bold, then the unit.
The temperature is **100** °F
